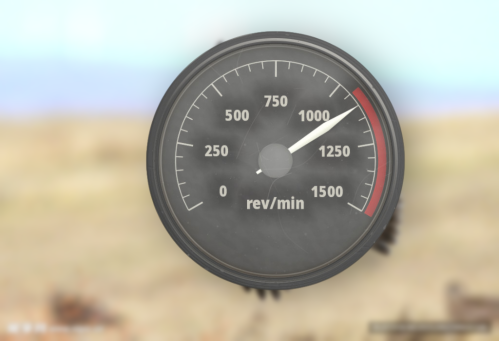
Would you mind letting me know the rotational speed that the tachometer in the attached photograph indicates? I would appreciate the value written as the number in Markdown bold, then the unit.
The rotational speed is **1100** rpm
